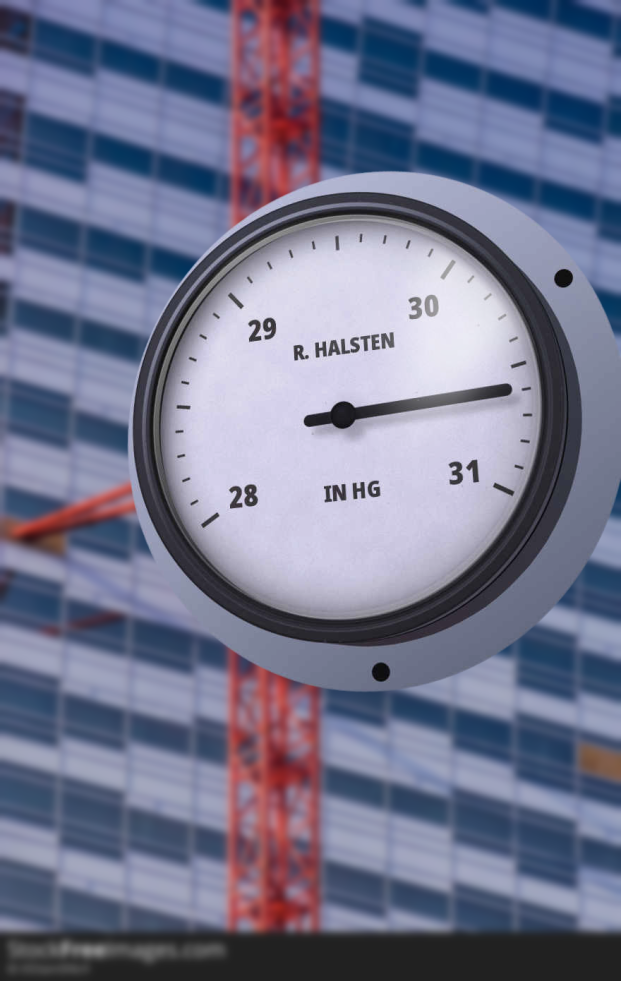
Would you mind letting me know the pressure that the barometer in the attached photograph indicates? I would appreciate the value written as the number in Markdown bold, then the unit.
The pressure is **30.6** inHg
